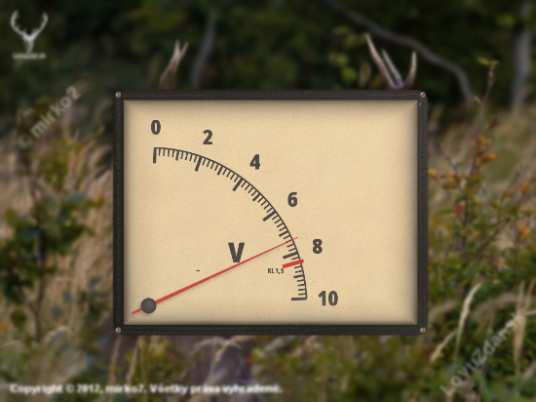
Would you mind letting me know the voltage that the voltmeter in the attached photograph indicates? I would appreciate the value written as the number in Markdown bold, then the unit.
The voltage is **7.4** V
